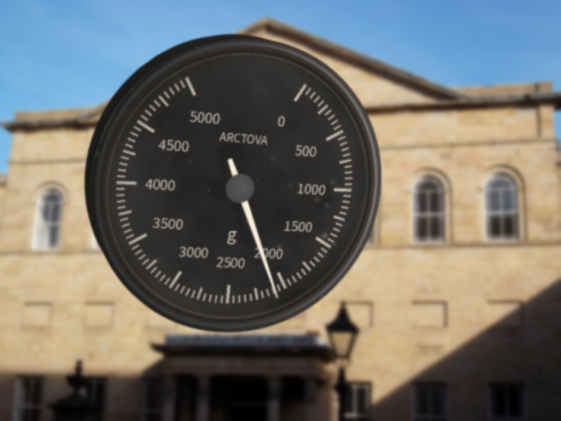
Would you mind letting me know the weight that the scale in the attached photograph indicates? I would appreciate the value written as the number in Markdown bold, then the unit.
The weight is **2100** g
